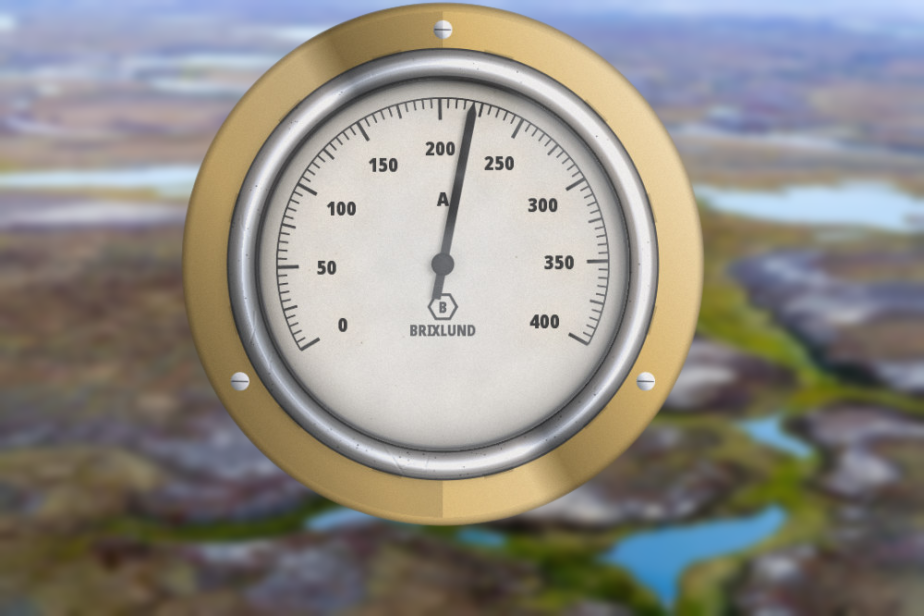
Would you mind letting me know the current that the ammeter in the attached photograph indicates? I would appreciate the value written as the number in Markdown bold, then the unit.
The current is **220** A
